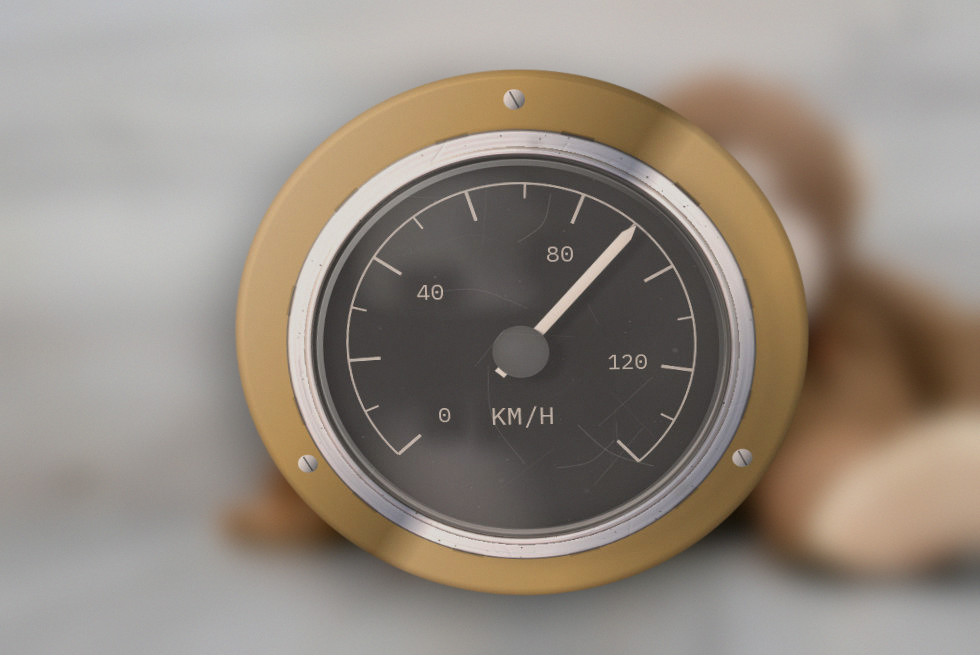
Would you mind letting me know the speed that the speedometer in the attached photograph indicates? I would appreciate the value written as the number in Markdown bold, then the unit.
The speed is **90** km/h
